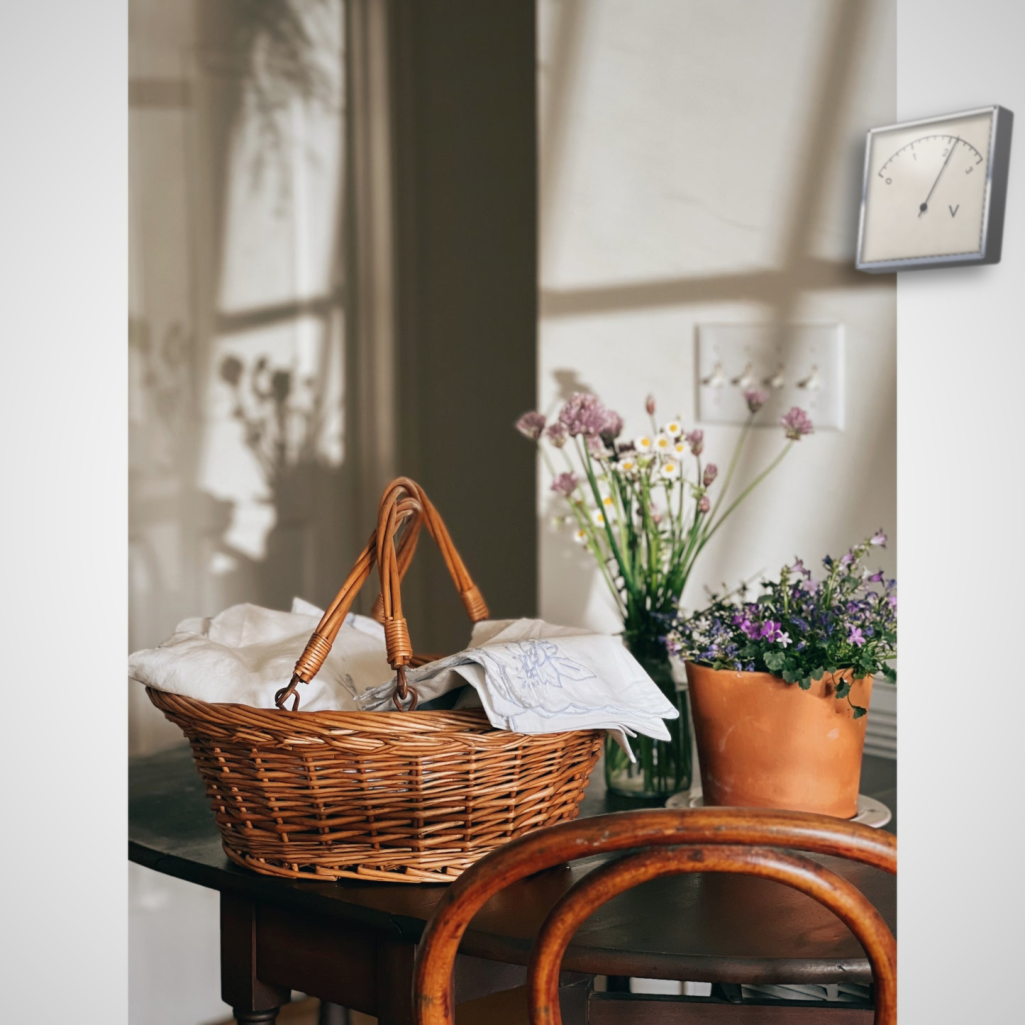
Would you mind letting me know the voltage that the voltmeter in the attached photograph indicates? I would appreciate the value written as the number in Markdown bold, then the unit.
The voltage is **2.2** V
